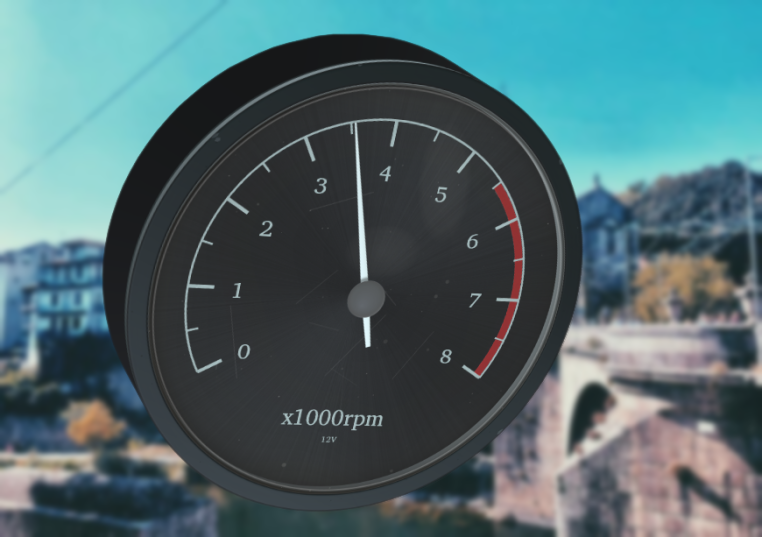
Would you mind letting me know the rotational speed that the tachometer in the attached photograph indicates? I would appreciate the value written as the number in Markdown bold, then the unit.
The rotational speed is **3500** rpm
